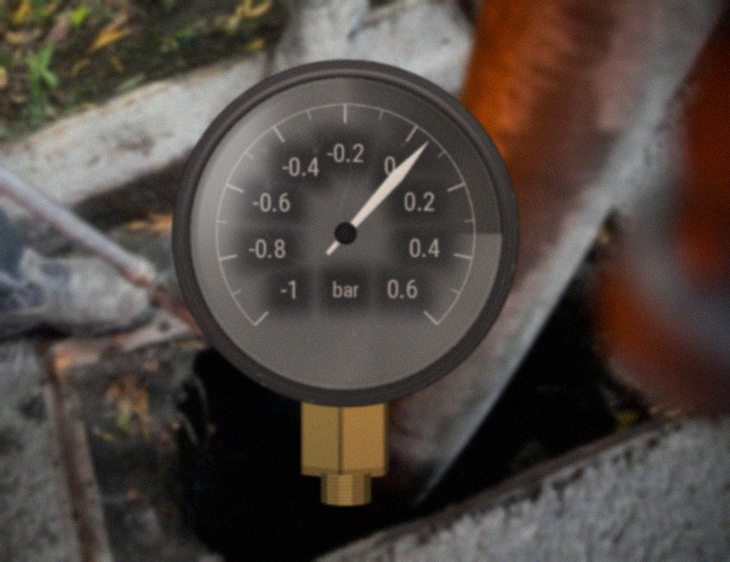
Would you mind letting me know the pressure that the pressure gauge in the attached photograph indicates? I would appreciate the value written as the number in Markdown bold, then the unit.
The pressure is **0.05** bar
